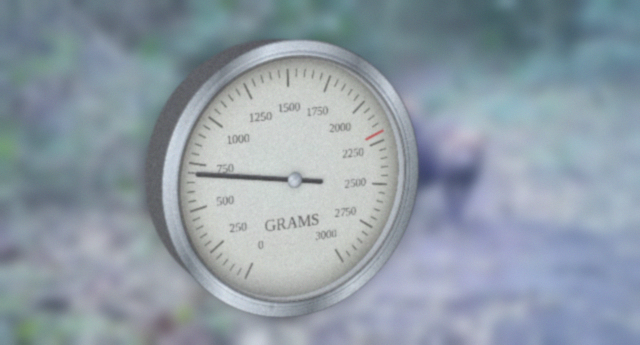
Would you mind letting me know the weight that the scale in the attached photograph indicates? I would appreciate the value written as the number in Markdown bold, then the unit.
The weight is **700** g
